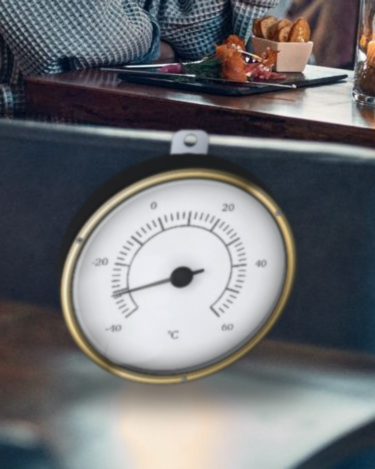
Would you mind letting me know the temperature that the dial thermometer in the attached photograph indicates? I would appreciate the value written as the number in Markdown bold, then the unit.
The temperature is **-30** °C
